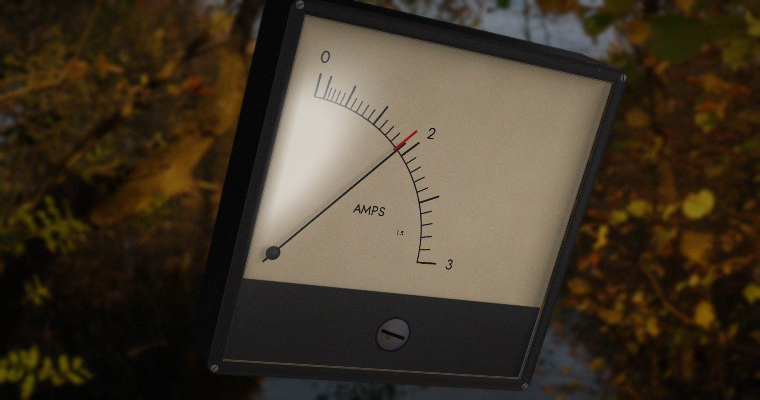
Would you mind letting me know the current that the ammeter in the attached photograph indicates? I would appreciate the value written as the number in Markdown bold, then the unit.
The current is **1.9** A
